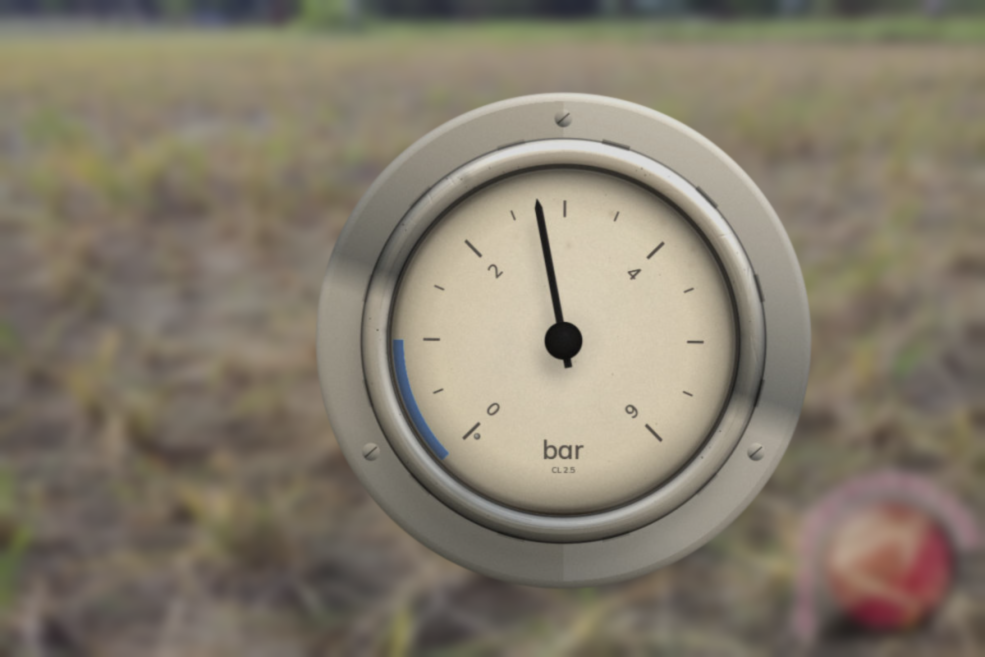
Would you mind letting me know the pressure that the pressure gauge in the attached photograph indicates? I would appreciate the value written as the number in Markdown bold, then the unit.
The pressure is **2.75** bar
